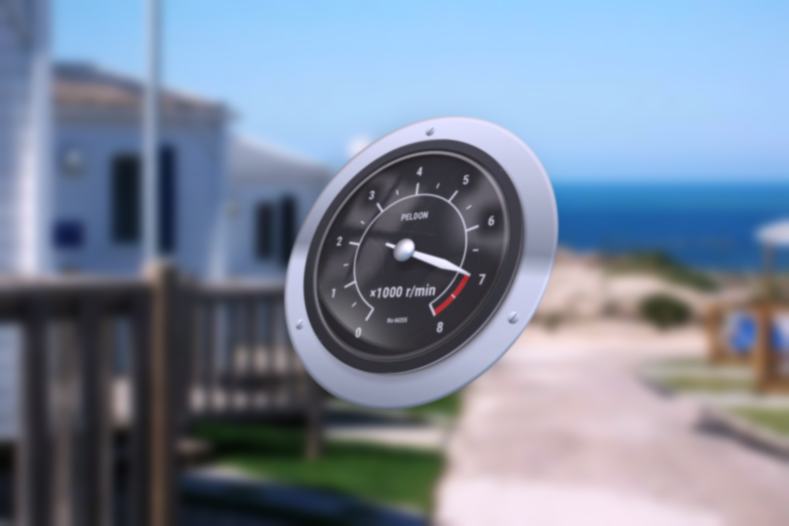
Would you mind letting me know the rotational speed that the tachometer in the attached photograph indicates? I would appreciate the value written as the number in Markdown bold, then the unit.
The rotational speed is **7000** rpm
